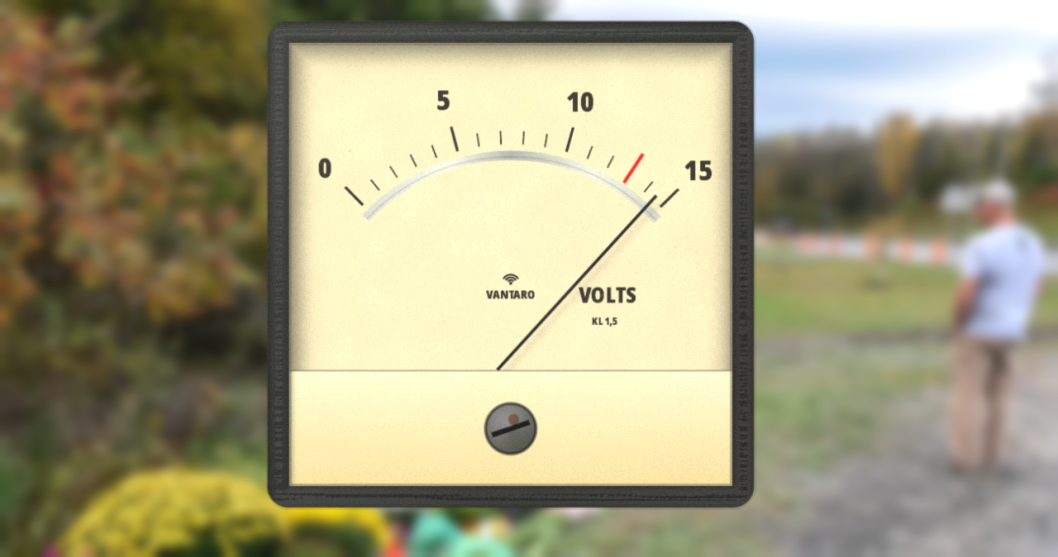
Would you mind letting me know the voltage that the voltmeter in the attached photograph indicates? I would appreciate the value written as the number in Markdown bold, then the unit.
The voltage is **14.5** V
